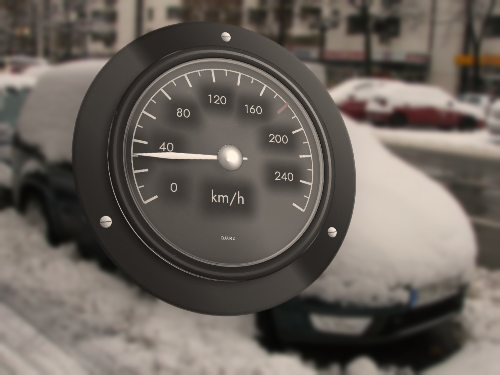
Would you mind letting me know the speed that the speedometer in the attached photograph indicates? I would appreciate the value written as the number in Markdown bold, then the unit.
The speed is **30** km/h
